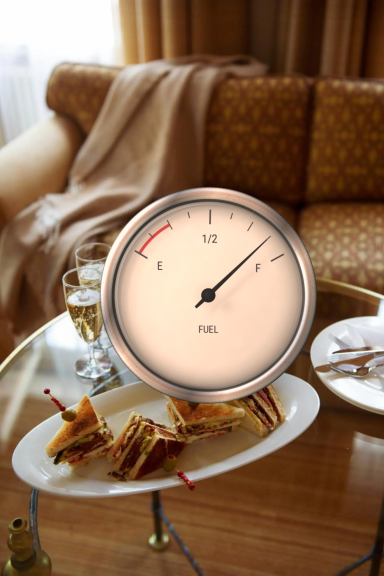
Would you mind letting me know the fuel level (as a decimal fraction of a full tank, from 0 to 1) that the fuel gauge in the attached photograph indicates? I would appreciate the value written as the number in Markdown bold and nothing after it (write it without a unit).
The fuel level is **0.875**
